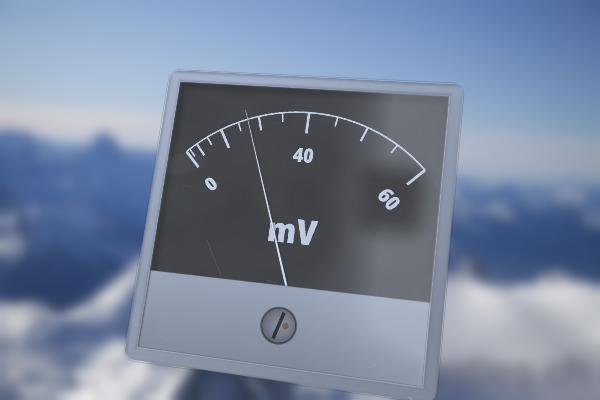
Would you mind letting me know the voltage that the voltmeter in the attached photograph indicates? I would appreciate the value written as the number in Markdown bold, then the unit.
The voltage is **27.5** mV
